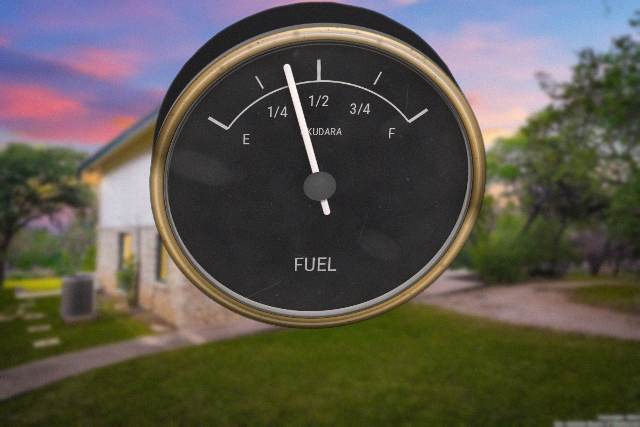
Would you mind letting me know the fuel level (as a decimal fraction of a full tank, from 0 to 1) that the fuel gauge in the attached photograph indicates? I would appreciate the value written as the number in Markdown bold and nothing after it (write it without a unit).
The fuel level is **0.375**
